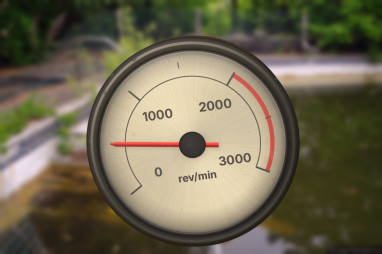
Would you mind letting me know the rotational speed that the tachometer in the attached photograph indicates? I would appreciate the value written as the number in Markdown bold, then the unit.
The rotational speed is **500** rpm
